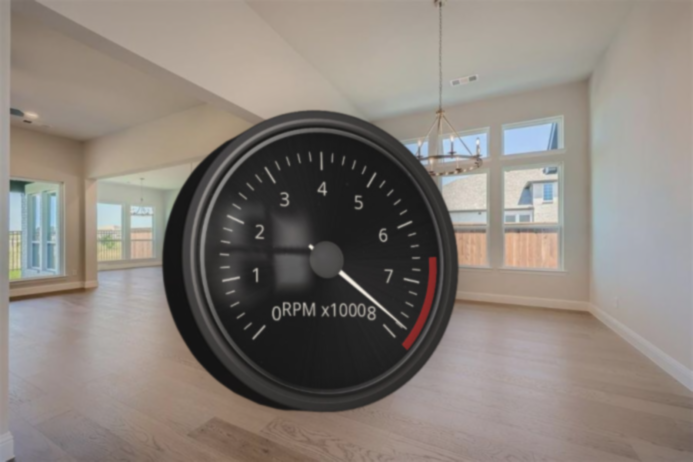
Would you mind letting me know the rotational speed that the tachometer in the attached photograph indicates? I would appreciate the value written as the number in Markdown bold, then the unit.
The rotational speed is **7800** rpm
